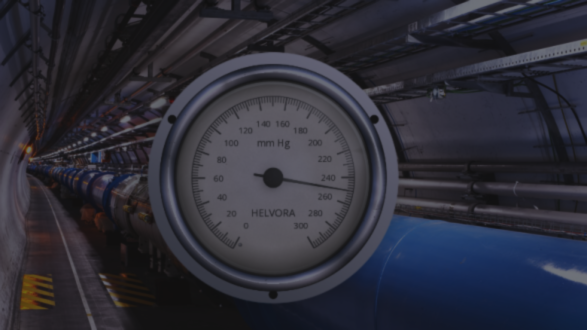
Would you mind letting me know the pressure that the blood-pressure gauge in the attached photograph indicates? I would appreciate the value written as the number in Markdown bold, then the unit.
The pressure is **250** mmHg
